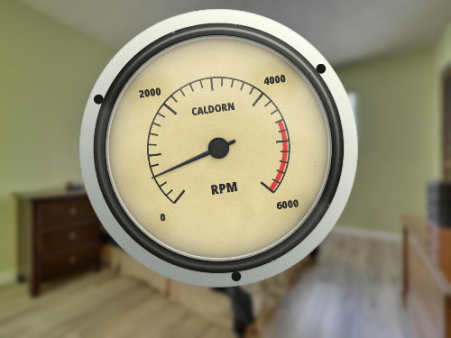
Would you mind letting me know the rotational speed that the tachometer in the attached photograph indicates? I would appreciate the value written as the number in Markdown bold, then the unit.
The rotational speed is **600** rpm
